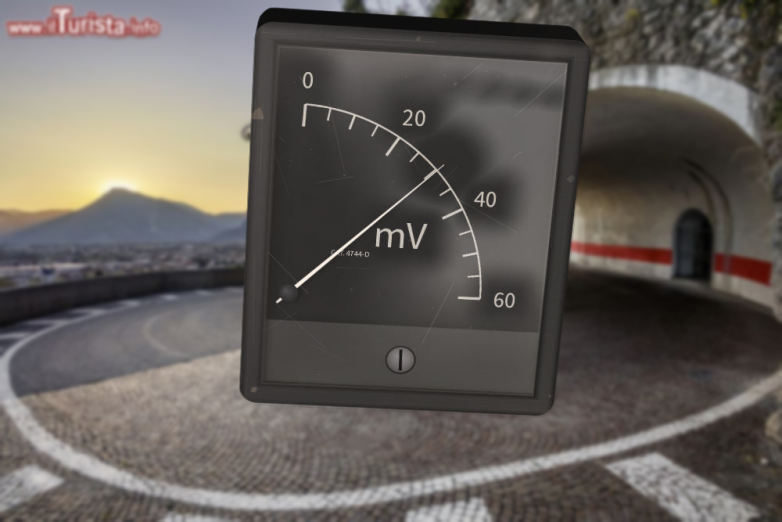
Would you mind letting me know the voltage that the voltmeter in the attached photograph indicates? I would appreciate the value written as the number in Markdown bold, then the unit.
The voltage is **30** mV
